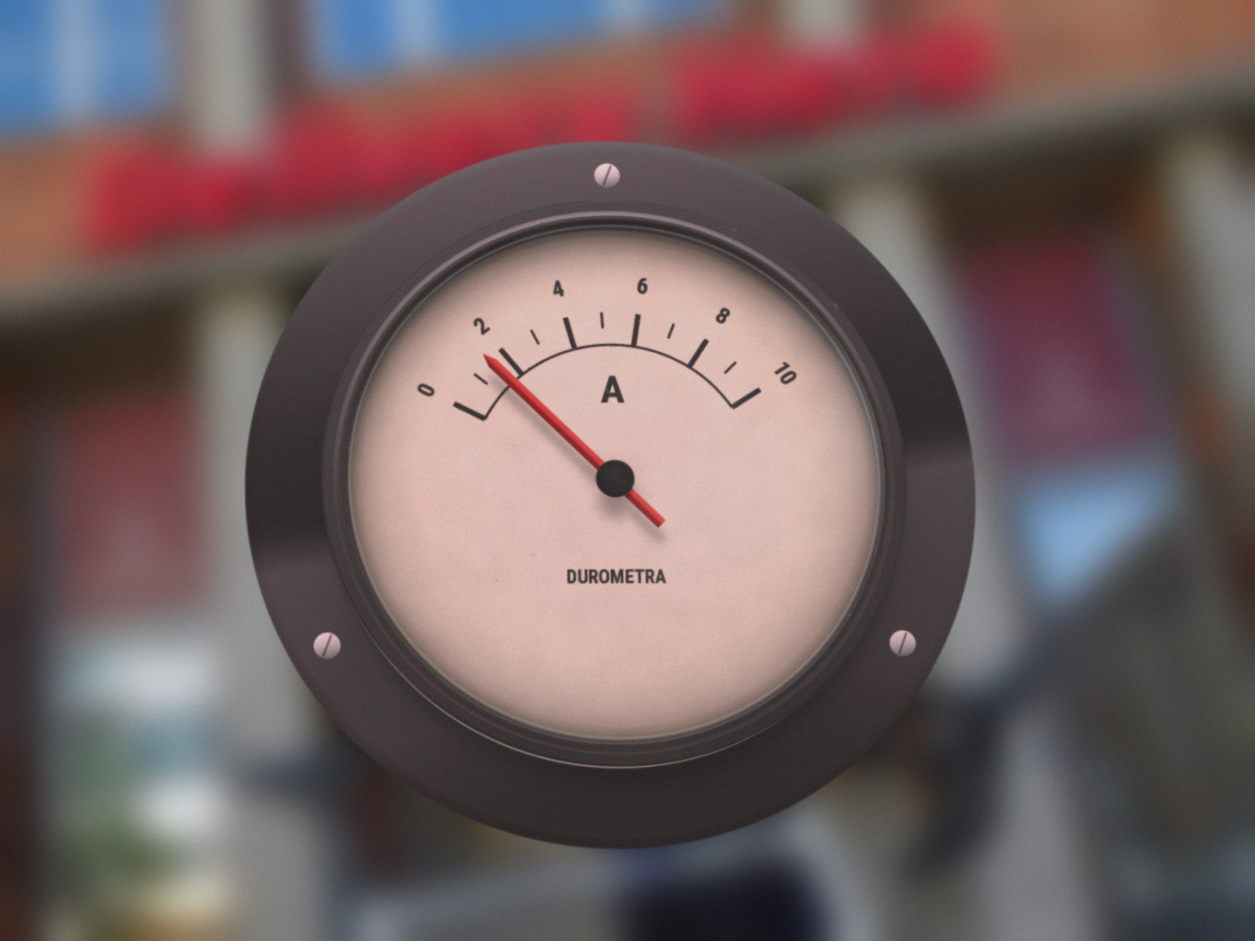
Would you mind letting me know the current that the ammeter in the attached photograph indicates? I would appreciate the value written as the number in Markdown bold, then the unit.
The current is **1.5** A
